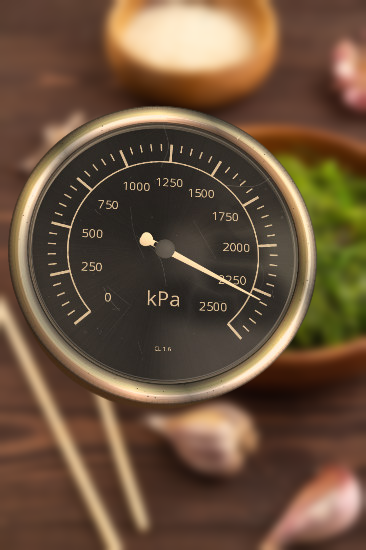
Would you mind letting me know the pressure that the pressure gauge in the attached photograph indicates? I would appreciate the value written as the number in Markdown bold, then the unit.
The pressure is **2300** kPa
